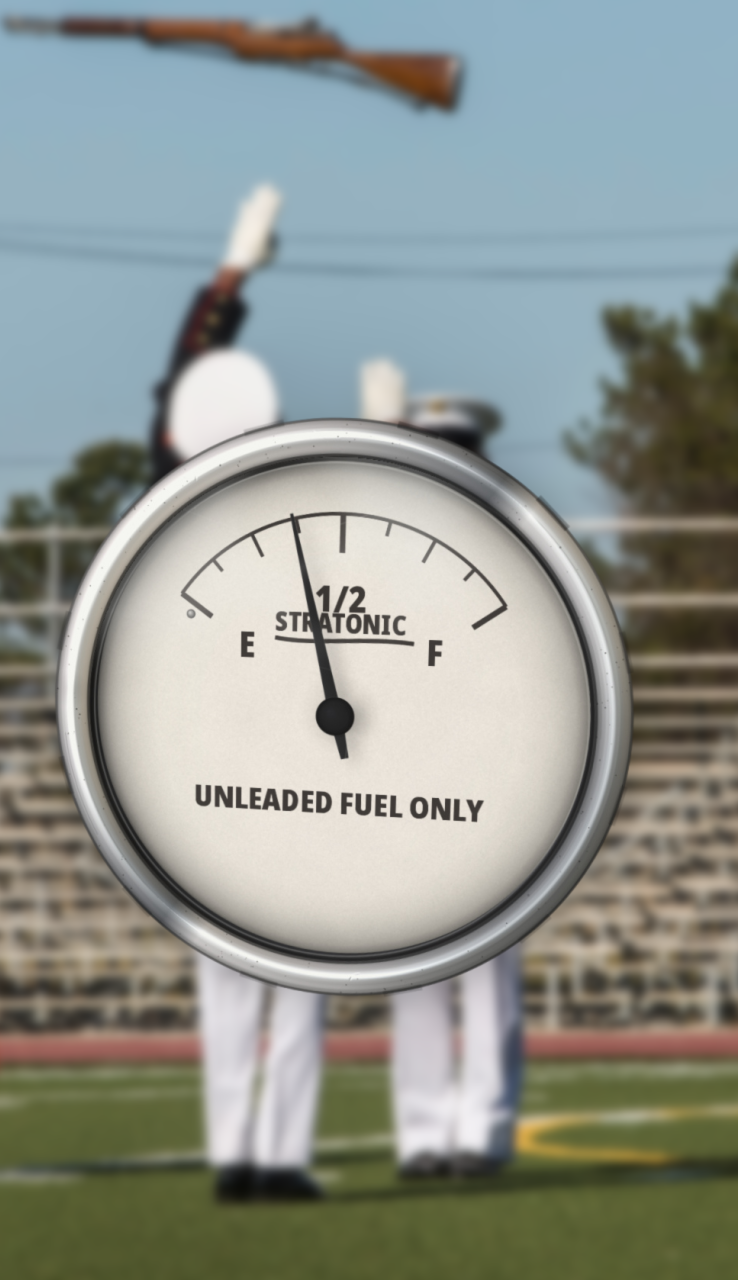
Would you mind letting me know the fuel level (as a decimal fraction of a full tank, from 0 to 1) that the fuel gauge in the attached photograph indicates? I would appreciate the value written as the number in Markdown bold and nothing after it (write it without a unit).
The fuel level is **0.375**
